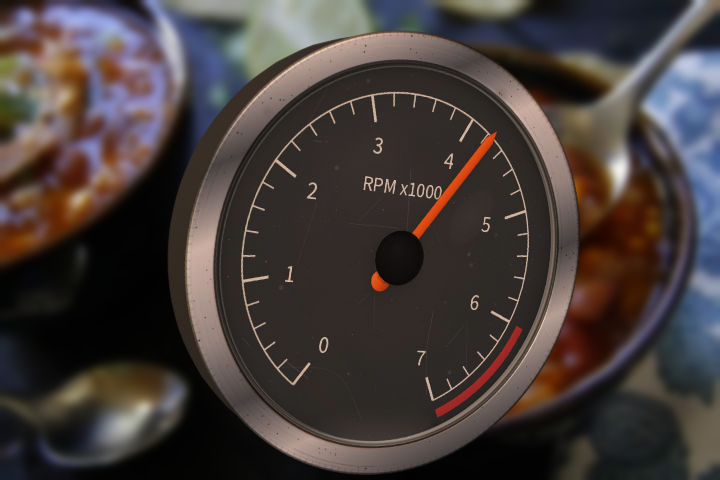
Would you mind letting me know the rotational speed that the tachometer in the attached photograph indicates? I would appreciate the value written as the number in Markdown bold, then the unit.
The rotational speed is **4200** rpm
